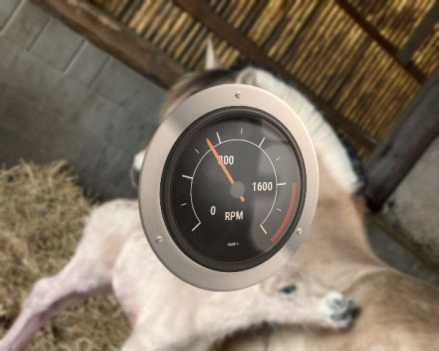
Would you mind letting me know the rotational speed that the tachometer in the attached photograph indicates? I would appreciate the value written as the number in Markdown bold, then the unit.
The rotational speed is **700** rpm
